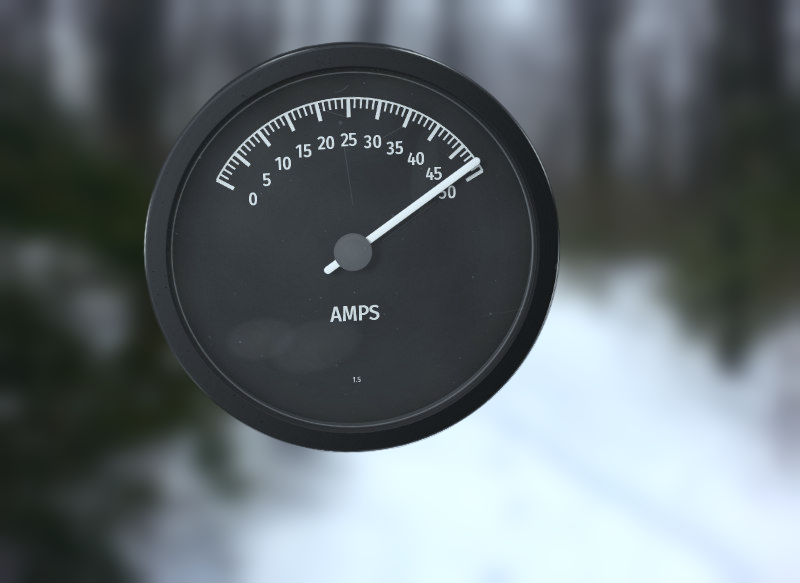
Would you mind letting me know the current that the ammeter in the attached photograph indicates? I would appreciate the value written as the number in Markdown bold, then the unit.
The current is **48** A
